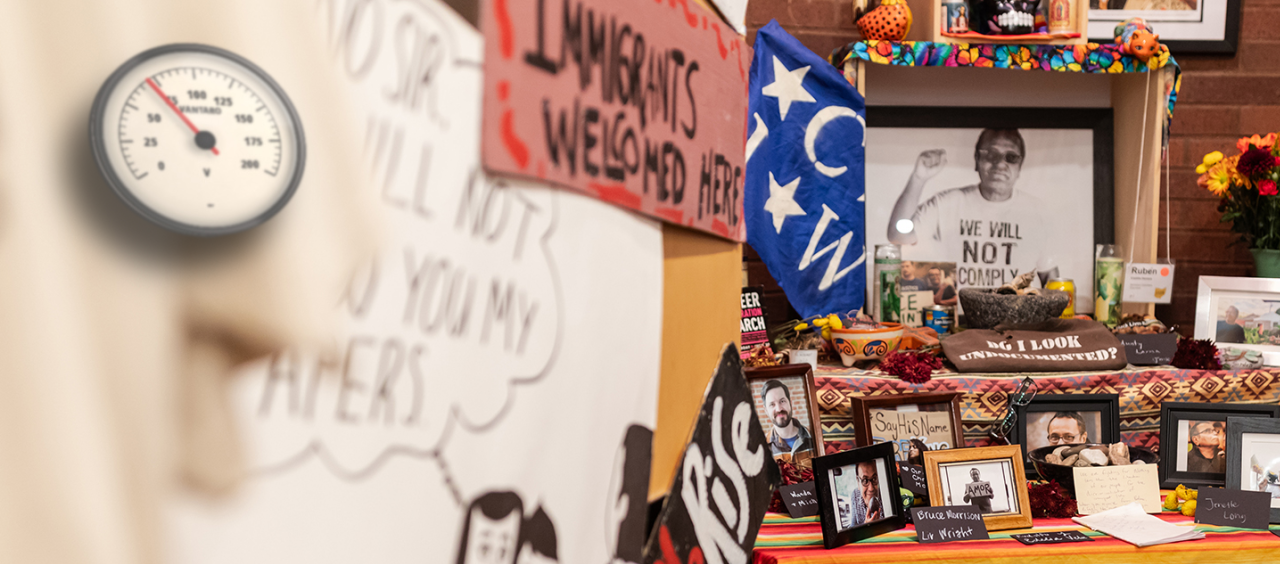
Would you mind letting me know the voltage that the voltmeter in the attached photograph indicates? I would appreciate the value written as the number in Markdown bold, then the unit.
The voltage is **70** V
